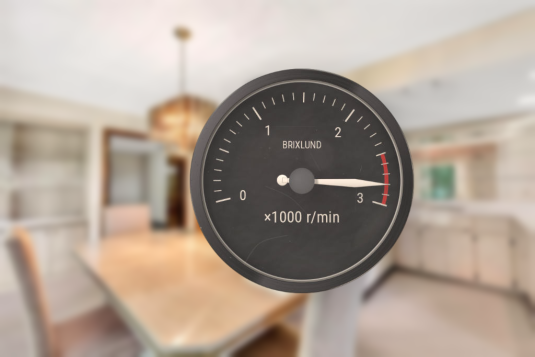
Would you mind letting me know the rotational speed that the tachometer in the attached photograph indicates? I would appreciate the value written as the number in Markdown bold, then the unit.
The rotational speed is **2800** rpm
